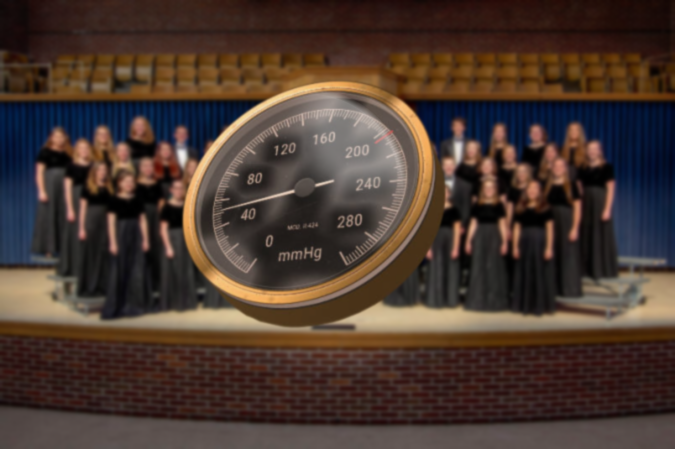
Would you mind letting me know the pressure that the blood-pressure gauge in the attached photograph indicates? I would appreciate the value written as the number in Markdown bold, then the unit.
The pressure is **50** mmHg
